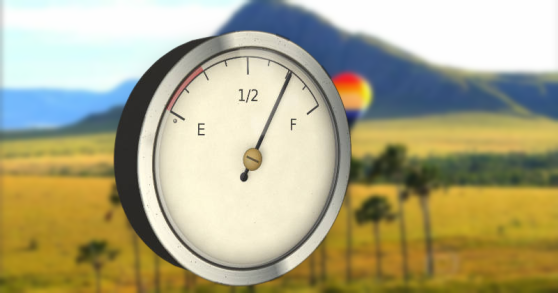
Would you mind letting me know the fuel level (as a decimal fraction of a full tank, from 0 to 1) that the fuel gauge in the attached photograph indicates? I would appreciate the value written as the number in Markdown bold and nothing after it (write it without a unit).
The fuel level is **0.75**
